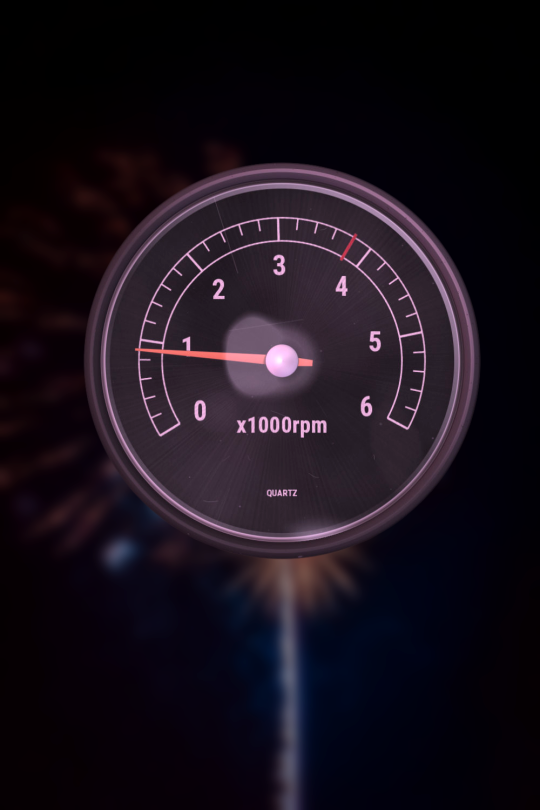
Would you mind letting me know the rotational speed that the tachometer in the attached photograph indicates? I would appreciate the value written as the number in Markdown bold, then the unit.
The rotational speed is **900** rpm
